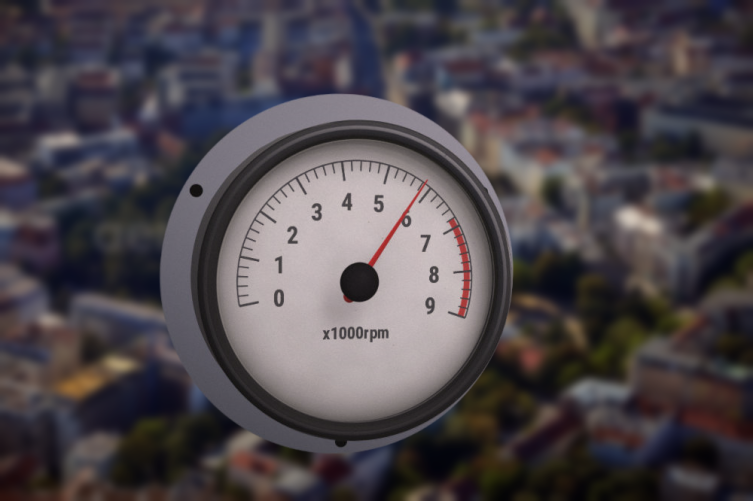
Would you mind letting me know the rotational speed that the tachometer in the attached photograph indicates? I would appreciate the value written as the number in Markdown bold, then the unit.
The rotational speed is **5800** rpm
